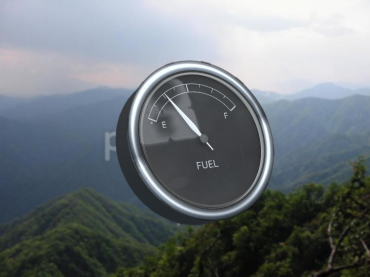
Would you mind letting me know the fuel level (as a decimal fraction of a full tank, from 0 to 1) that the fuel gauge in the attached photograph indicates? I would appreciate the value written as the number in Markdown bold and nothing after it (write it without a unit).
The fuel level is **0.25**
